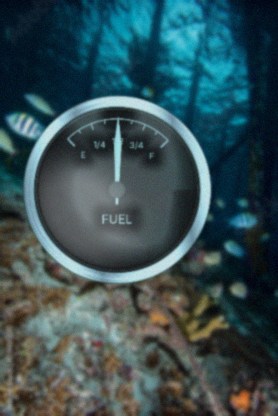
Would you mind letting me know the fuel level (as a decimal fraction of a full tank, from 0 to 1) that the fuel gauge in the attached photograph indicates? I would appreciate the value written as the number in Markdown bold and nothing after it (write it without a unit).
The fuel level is **0.5**
